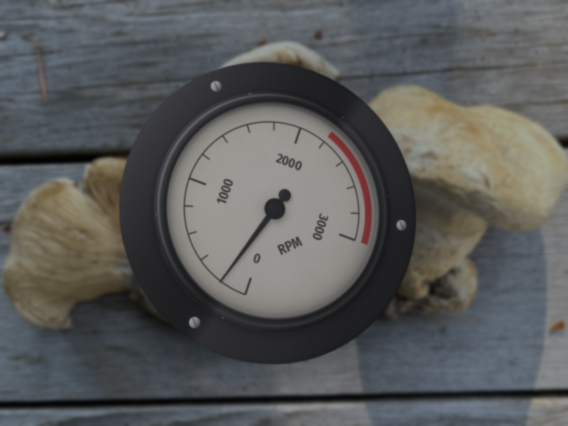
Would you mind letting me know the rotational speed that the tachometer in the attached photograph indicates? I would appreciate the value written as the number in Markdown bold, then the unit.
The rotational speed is **200** rpm
